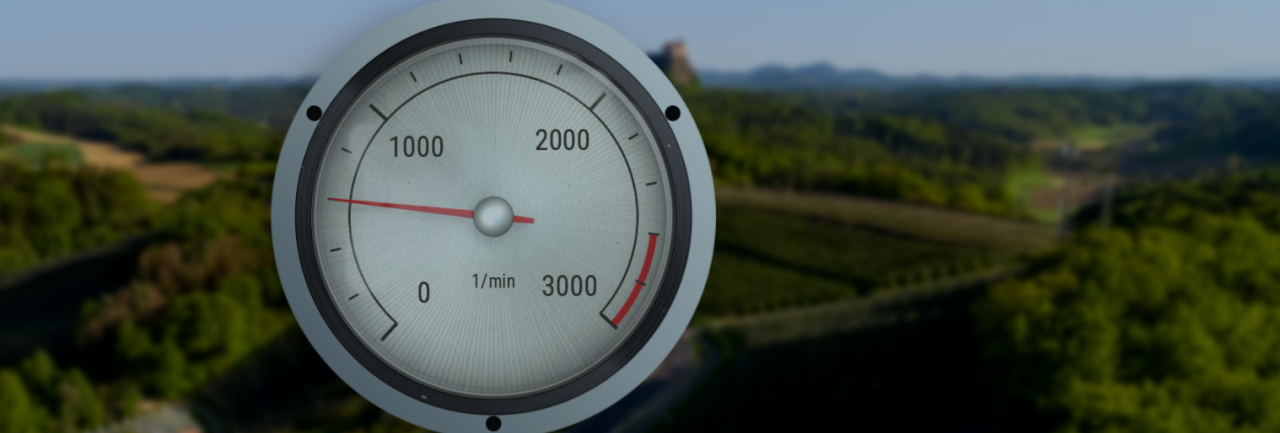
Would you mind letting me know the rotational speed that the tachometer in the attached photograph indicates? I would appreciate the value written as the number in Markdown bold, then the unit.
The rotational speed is **600** rpm
